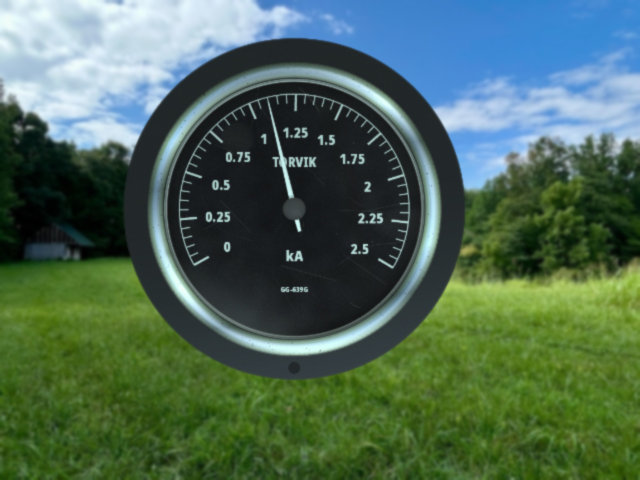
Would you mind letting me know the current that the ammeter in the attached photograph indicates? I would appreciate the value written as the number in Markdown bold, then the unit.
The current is **1.1** kA
